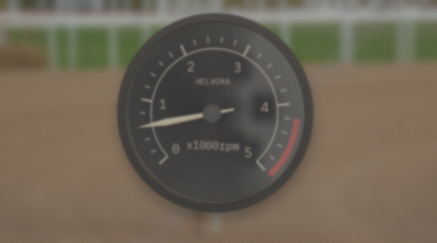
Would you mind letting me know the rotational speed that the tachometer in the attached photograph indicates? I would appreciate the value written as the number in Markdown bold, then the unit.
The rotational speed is **600** rpm
